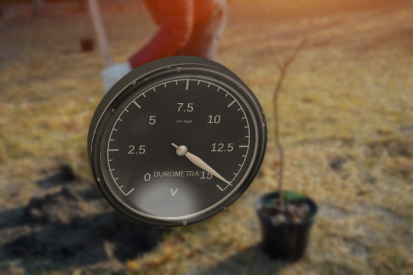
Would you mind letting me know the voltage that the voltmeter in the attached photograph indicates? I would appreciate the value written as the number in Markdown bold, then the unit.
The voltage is **14.5** V
